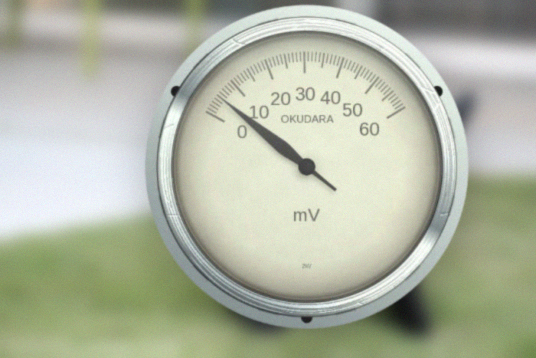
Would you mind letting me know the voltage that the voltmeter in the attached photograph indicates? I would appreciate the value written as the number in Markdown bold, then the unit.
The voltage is **5** mV
